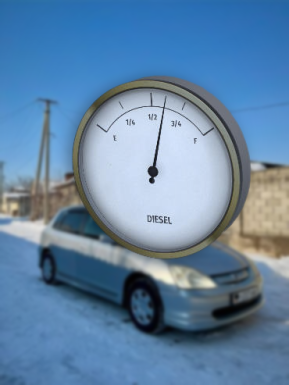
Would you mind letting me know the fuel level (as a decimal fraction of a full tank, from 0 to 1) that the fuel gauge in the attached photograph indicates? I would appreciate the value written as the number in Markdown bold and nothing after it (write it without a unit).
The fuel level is **0.625**
